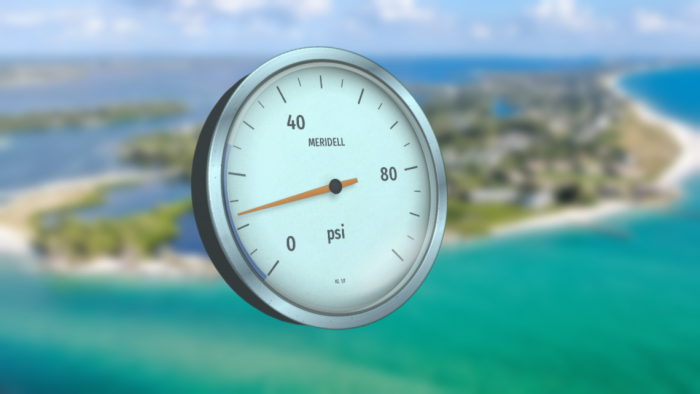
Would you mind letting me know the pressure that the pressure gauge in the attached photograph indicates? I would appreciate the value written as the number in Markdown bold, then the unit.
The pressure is **12.5** psi
